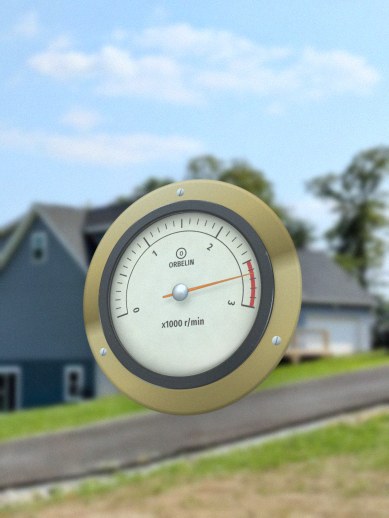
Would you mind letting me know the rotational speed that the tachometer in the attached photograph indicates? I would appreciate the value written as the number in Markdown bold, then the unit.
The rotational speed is **2650** rpm
